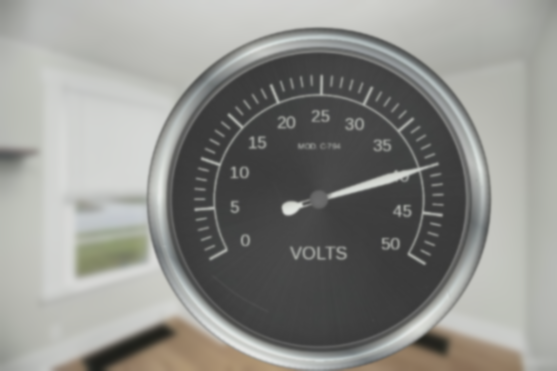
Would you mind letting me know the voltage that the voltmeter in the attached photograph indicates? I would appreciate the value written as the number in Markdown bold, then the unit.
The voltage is **40** V
